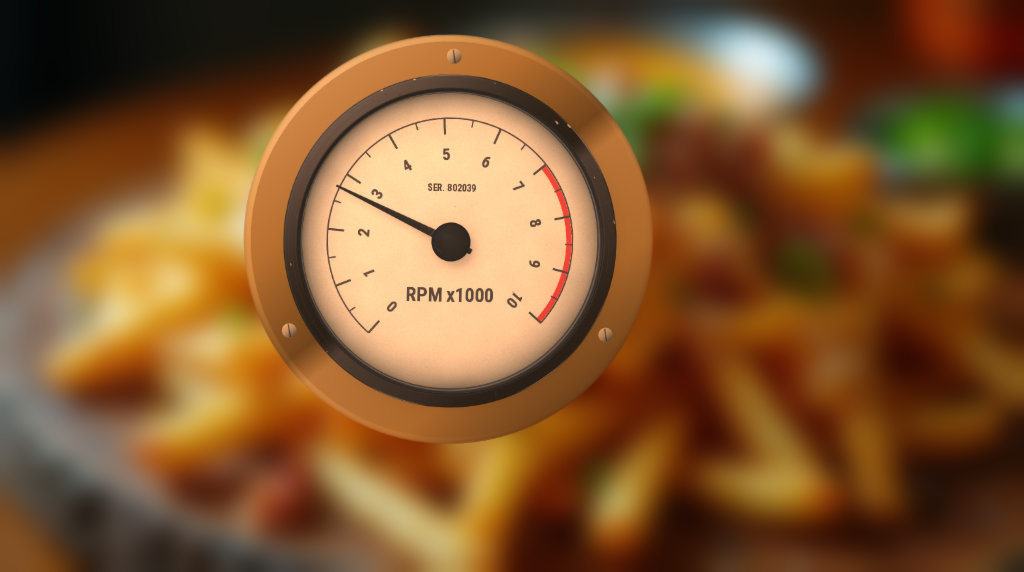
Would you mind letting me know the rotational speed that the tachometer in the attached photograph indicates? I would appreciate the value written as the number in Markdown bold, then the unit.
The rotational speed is **2750** rpm
